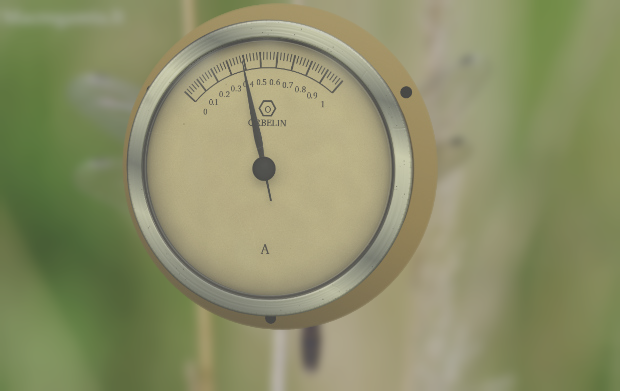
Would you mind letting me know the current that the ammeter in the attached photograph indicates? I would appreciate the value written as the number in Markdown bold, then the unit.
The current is **0.4** A
